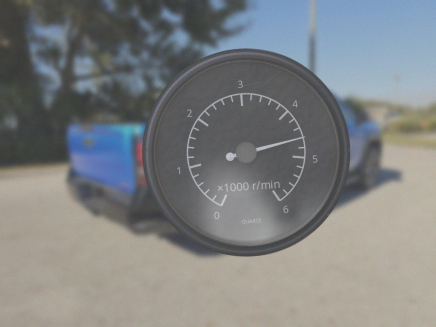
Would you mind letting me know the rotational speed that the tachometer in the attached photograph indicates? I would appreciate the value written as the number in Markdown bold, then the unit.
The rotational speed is **4600** rpm
